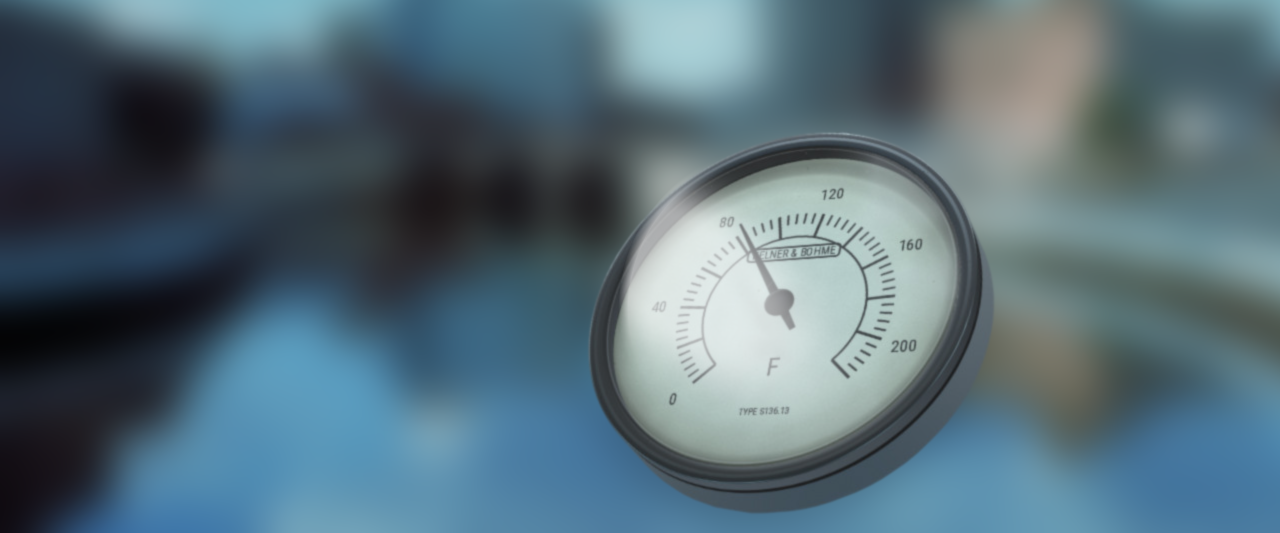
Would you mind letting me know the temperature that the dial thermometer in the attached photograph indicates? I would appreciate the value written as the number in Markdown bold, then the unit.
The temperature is **84** °F
